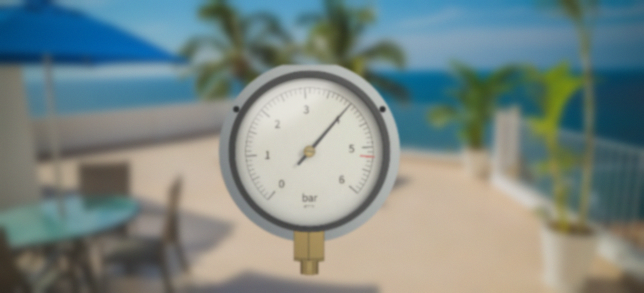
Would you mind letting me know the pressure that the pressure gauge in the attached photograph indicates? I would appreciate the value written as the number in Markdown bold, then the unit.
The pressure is **4** bar
